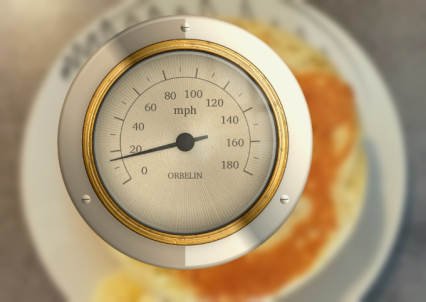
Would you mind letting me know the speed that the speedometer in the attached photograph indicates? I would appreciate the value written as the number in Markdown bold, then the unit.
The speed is **15** mph
